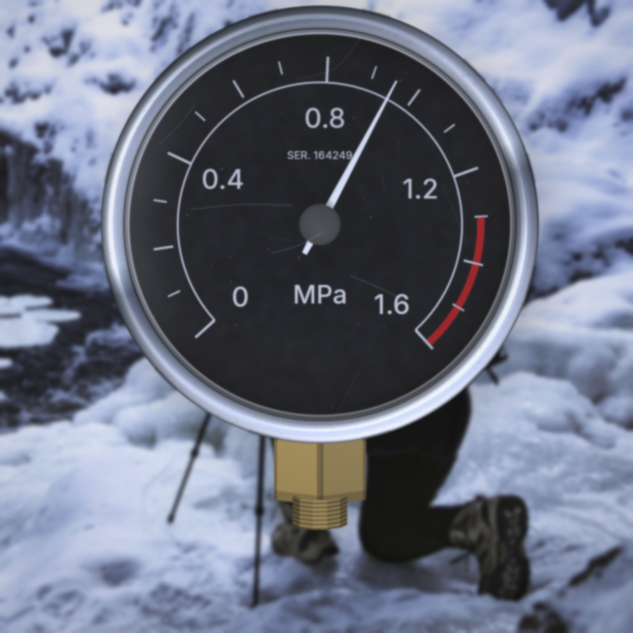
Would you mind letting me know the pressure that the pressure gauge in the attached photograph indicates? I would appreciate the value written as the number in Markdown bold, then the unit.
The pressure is **0.95** MPa
